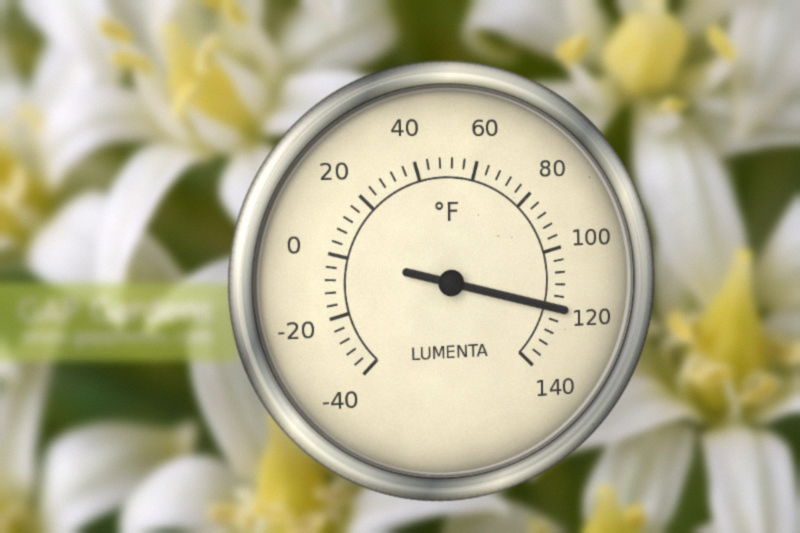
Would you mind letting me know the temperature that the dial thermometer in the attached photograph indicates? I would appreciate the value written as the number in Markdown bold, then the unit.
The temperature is **120** °F
